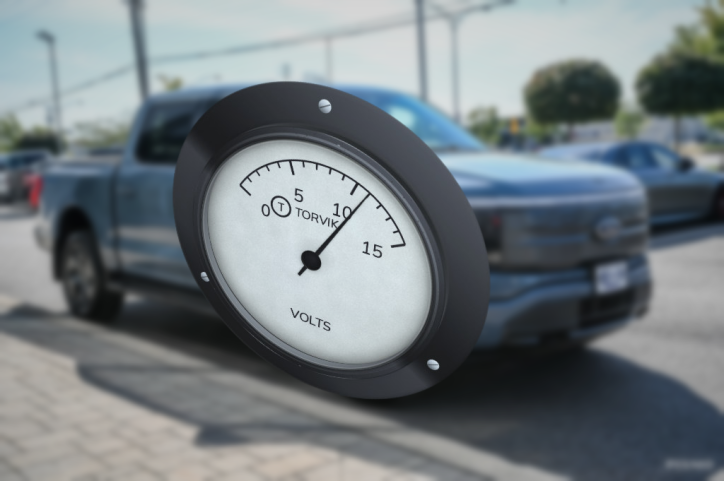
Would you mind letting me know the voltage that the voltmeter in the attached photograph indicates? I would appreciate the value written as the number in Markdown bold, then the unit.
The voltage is **11** V
